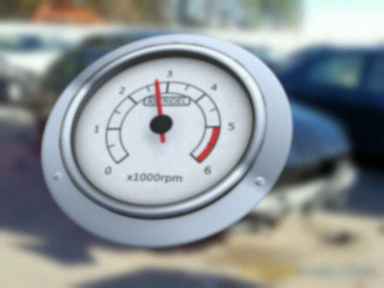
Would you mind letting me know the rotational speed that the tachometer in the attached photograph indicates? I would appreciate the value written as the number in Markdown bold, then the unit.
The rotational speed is **2750** rpm
